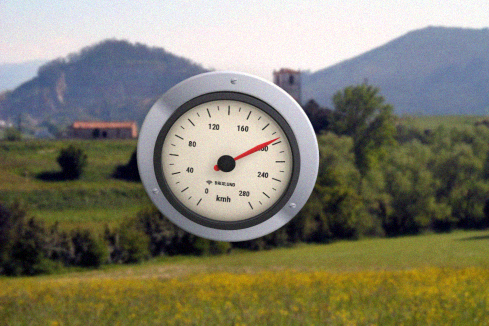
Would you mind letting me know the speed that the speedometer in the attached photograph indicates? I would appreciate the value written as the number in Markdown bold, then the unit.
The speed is **195** km/h
